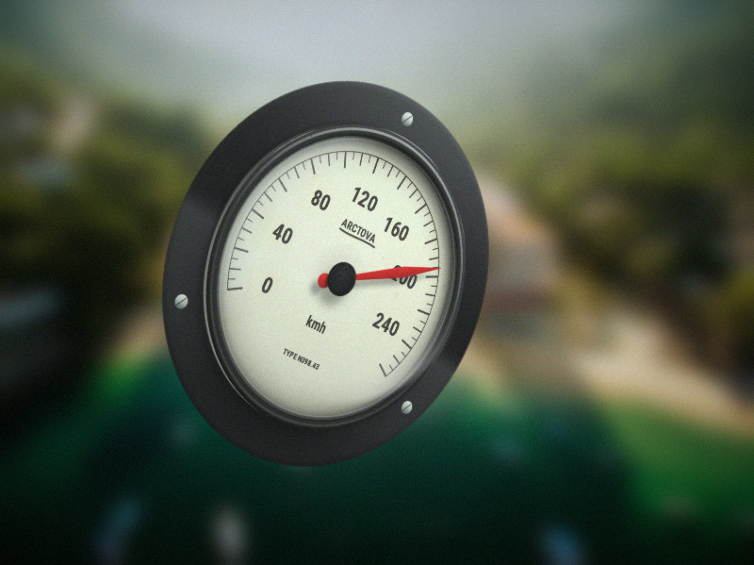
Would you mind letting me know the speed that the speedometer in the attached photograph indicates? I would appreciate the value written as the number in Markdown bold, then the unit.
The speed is **195** km/h
